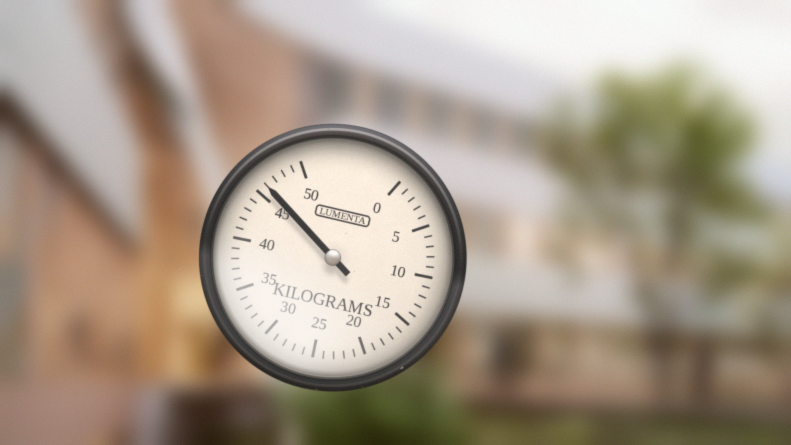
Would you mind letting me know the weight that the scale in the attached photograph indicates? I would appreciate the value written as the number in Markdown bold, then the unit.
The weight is **46** kg
